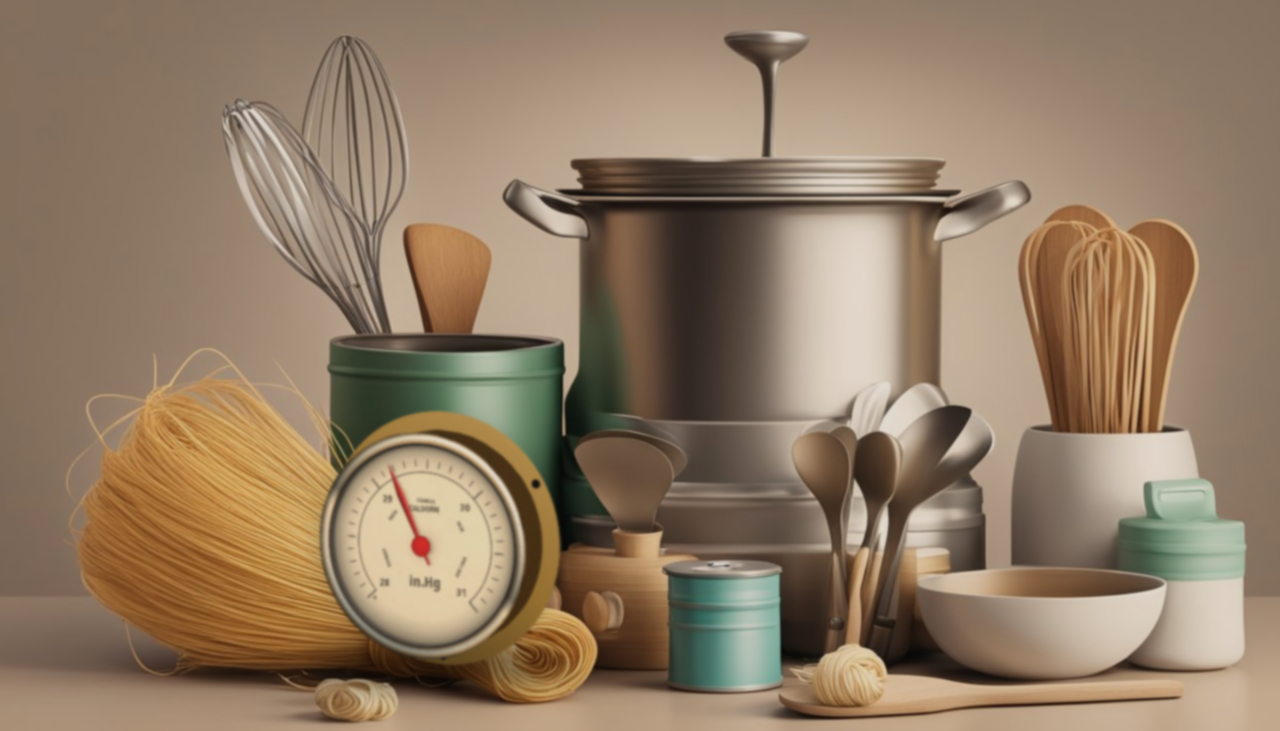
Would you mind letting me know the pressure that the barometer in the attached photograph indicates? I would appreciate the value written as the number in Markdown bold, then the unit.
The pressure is **29.2** inHg
